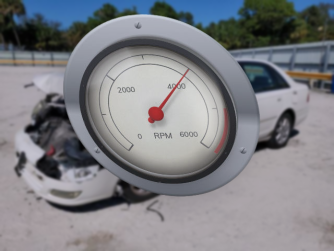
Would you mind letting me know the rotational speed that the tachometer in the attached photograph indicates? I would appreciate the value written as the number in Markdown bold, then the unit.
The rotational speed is **4000** rpm
